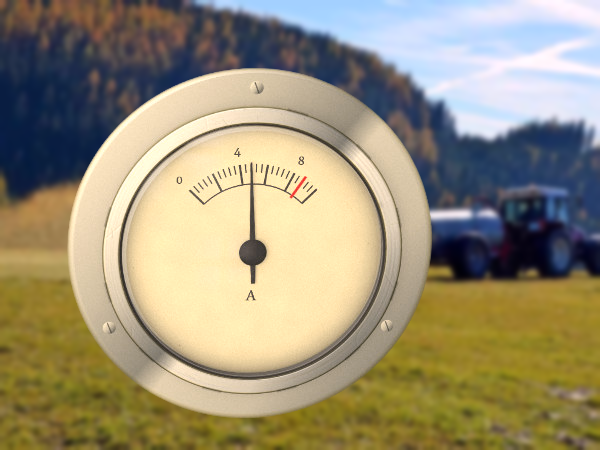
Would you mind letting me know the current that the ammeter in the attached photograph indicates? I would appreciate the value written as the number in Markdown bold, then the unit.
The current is **4.8** A
